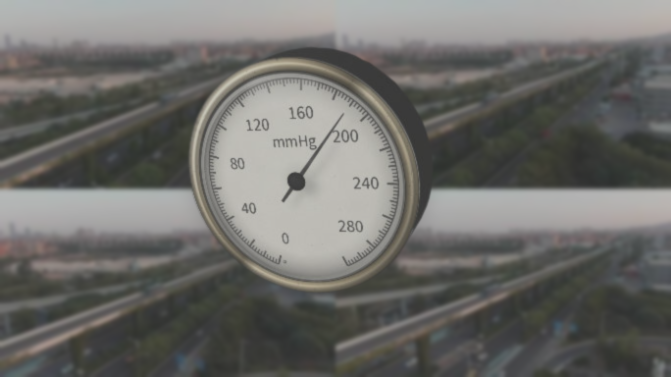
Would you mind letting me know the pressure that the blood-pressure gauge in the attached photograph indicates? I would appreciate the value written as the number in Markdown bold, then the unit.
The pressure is **190** mmHg
